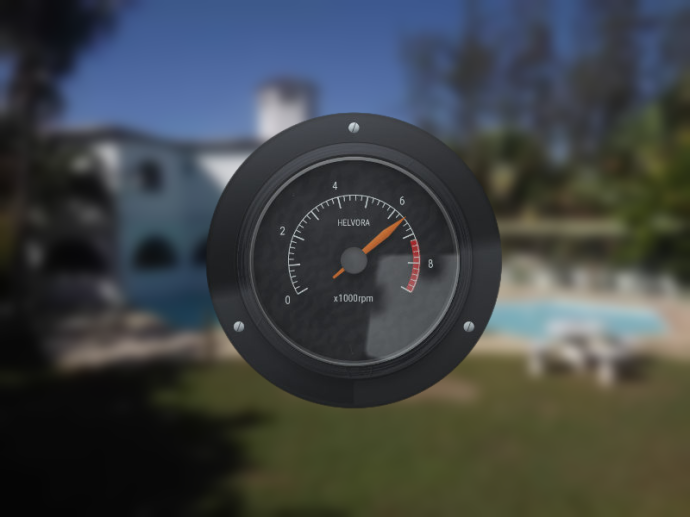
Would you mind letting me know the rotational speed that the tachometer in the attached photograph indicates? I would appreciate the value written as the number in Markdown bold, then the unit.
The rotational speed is **6400** rpm
